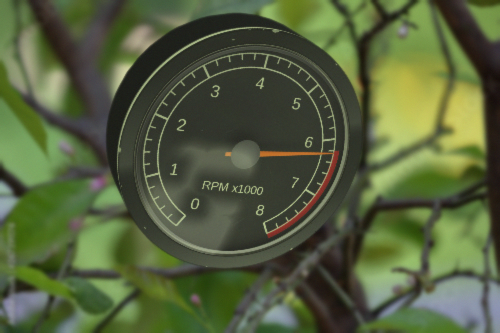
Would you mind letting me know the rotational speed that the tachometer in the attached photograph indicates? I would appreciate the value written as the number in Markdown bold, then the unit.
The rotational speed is **6200** rpm
